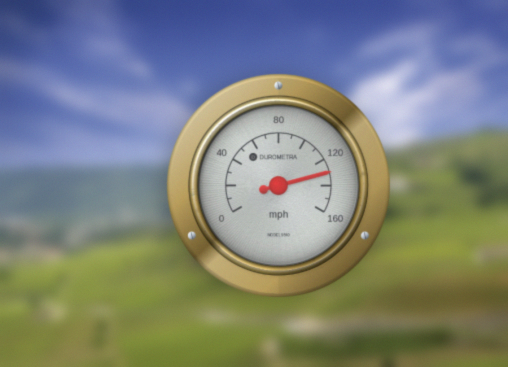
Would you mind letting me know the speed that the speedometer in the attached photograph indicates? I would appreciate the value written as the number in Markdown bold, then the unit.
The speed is **130** mph
